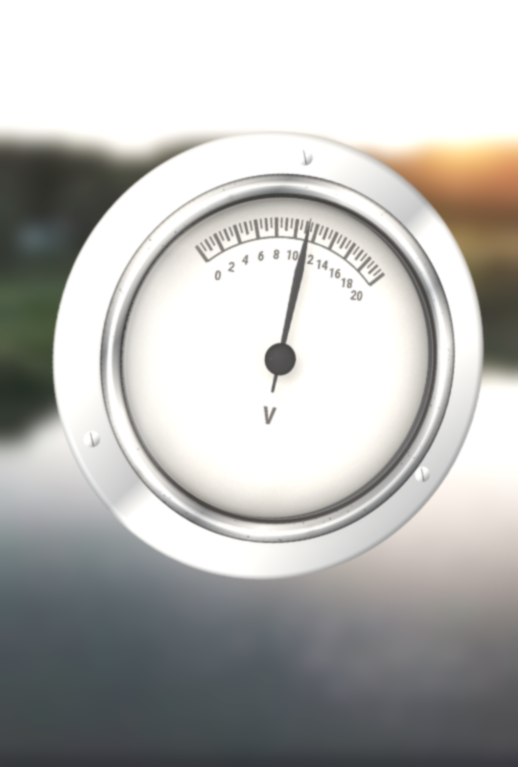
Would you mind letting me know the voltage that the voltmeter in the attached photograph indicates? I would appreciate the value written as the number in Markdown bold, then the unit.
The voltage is **11** V
